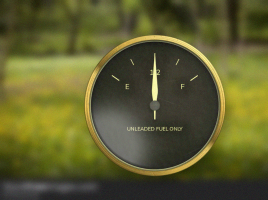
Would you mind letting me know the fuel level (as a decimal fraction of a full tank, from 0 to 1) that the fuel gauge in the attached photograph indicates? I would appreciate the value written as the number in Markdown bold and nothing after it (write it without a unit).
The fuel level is **0.5**
